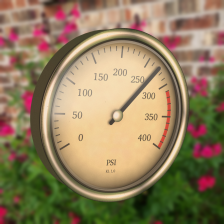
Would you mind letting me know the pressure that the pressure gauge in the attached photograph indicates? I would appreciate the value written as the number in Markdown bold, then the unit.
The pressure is **270** psi
